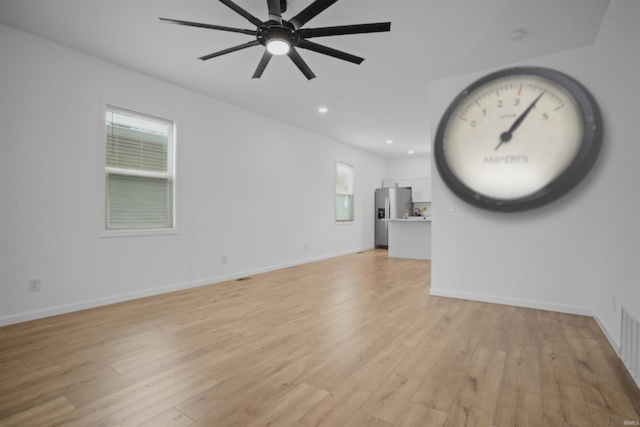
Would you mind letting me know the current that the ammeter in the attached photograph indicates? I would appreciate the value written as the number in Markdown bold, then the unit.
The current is **4** A
